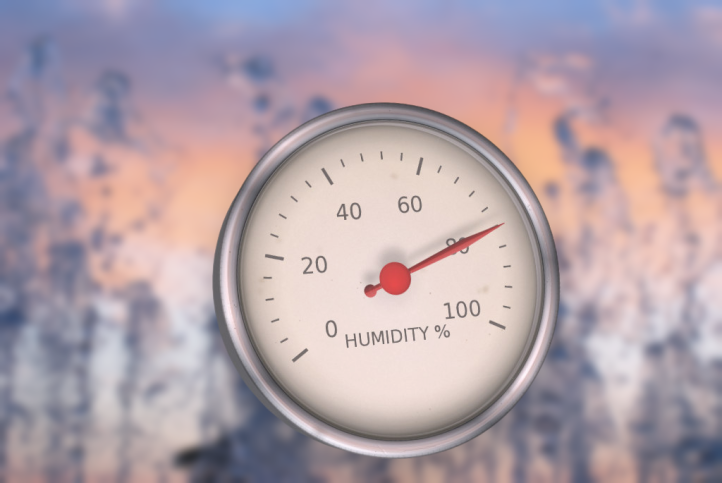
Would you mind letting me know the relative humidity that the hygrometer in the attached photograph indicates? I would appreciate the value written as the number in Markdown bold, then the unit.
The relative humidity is **80** %
